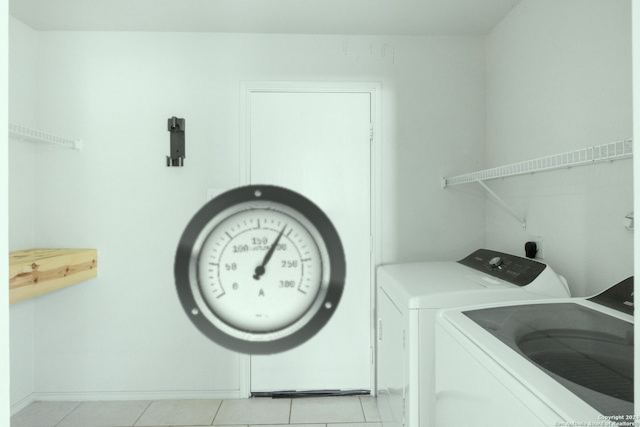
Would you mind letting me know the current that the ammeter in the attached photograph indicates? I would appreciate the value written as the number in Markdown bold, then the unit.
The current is **190** A
